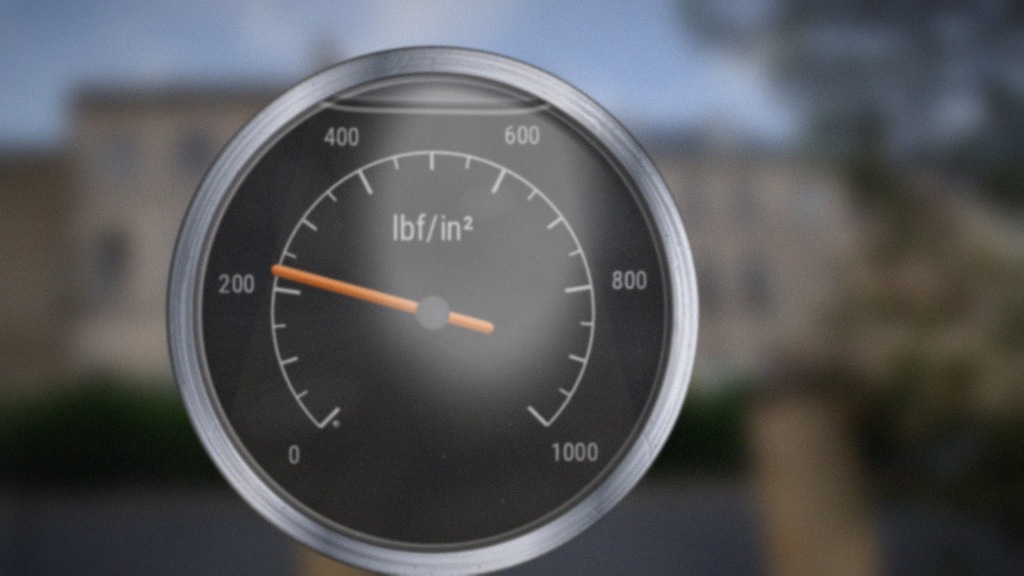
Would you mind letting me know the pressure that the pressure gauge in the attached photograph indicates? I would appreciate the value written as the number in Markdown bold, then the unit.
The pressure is **225** psi
